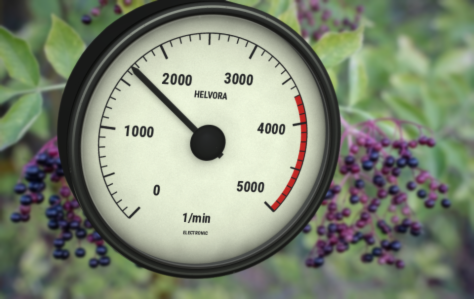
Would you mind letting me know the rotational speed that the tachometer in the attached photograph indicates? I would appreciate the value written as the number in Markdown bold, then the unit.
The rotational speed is **1650** rpm
